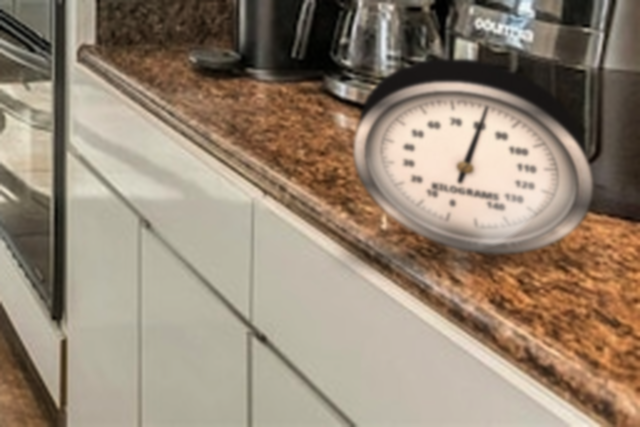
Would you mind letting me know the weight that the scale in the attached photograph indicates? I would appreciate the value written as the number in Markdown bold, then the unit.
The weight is **80** kg
